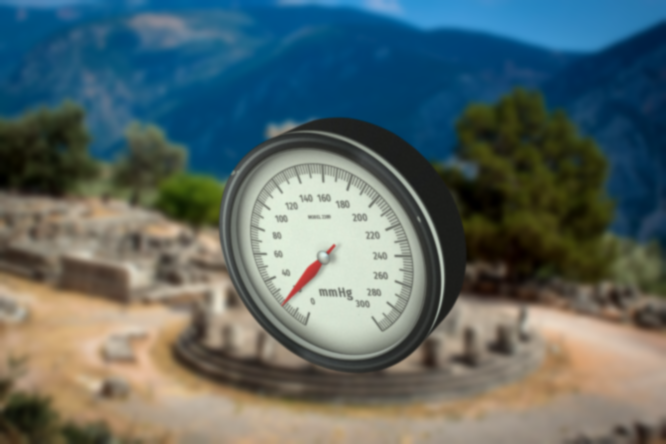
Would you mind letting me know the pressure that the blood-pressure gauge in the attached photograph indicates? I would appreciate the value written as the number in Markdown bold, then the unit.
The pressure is **20** mmHg
